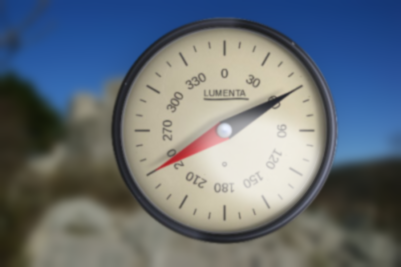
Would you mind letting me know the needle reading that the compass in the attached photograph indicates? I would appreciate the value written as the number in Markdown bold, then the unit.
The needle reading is **240** °
